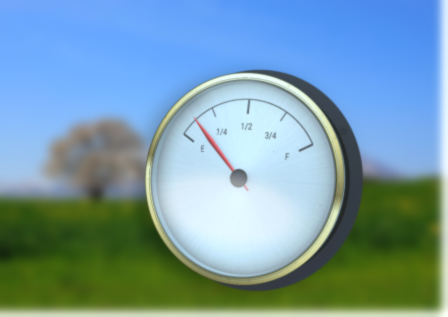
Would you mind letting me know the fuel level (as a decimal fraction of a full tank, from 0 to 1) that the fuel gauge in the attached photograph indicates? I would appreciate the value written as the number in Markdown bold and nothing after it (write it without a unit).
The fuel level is **0.125**
